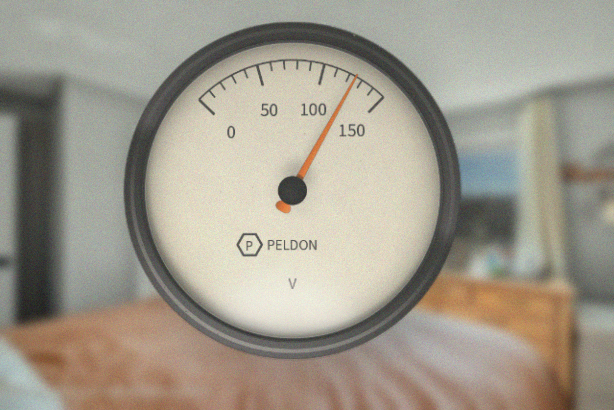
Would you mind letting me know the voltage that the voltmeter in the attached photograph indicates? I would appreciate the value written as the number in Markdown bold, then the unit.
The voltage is **125** V
